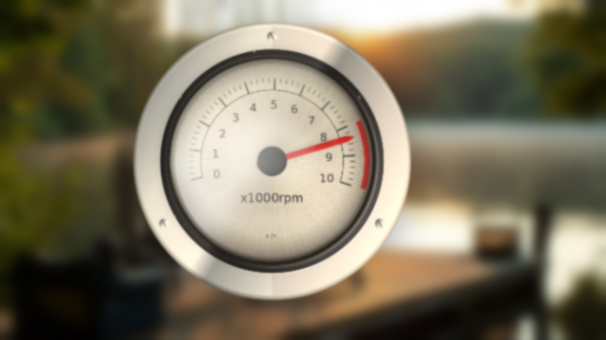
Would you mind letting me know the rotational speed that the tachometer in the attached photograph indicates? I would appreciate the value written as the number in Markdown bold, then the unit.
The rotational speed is **8400** rpm
